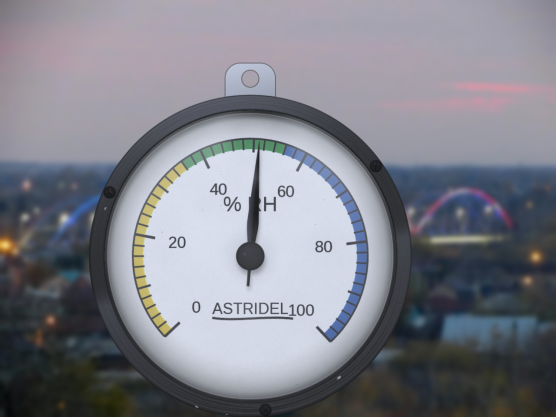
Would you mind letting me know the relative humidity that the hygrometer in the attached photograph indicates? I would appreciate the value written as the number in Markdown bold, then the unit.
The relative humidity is **51** %
